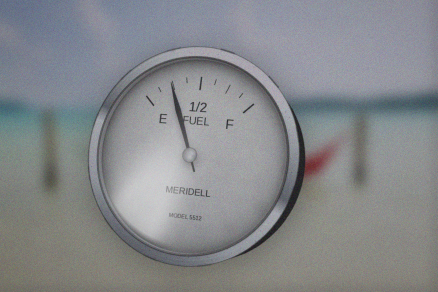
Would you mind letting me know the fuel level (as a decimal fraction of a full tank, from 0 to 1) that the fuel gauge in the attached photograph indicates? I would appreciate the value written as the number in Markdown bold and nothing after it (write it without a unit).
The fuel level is **0.25**
